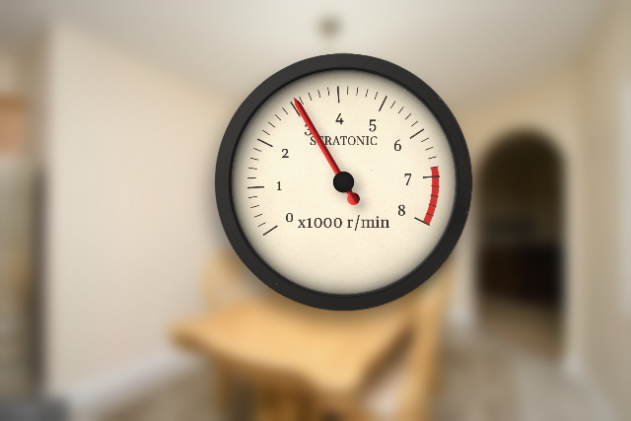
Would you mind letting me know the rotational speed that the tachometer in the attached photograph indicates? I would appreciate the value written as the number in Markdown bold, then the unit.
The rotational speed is **3100** rpm
